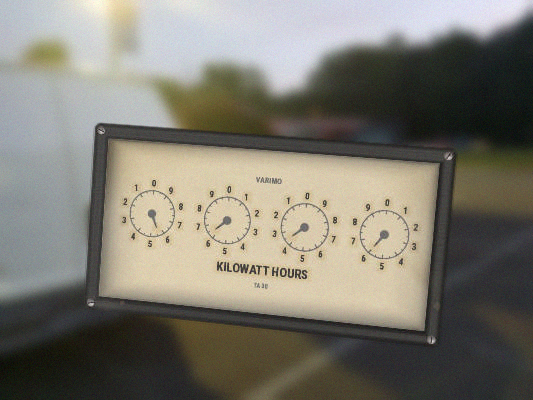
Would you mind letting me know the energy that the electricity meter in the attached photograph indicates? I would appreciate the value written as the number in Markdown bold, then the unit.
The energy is **5636** kWh
